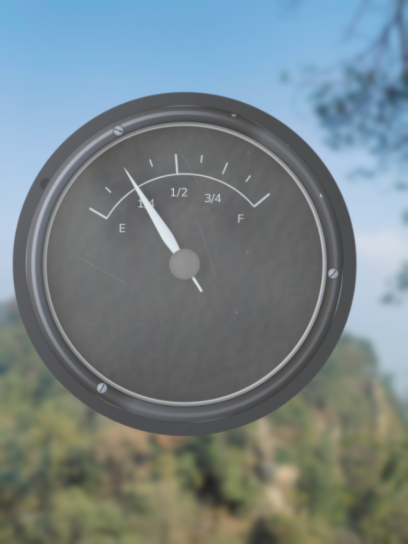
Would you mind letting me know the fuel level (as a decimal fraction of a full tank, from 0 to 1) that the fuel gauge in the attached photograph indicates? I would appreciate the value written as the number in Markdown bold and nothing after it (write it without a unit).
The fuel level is **0.25**
